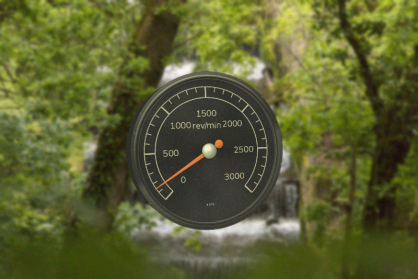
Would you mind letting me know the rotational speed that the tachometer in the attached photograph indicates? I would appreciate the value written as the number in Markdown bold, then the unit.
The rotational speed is **150** rpm
